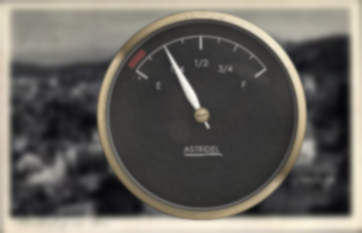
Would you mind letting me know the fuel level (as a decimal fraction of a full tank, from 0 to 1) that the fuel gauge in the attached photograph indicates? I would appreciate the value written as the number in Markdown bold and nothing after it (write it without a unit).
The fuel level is **0.25**
